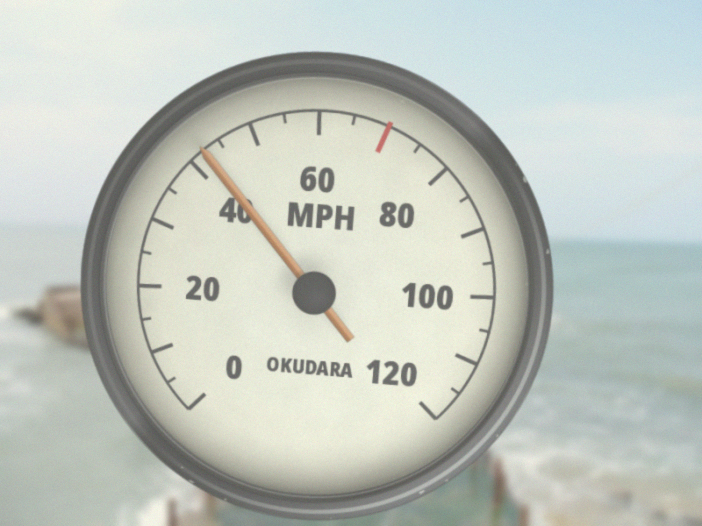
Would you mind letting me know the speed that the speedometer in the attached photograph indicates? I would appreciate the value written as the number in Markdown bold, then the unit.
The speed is **42.5** mph
